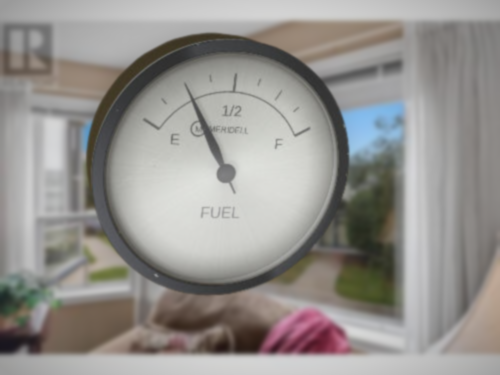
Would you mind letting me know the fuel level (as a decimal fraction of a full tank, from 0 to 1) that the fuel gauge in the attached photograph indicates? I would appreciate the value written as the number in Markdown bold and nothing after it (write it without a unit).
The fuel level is **0.25**
